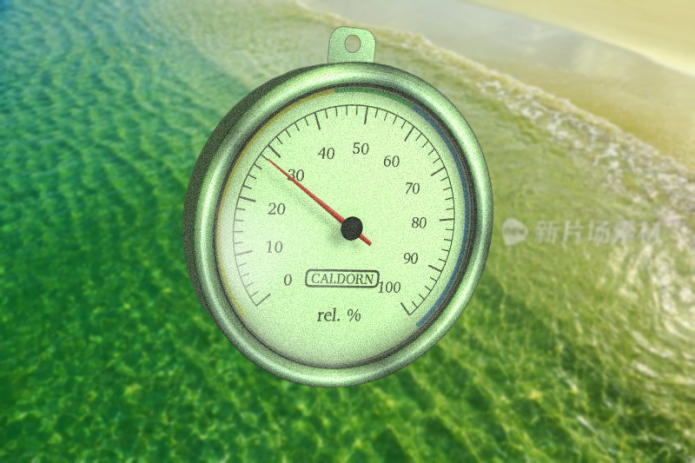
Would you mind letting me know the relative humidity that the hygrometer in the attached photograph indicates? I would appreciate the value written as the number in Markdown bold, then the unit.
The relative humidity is **28** %
